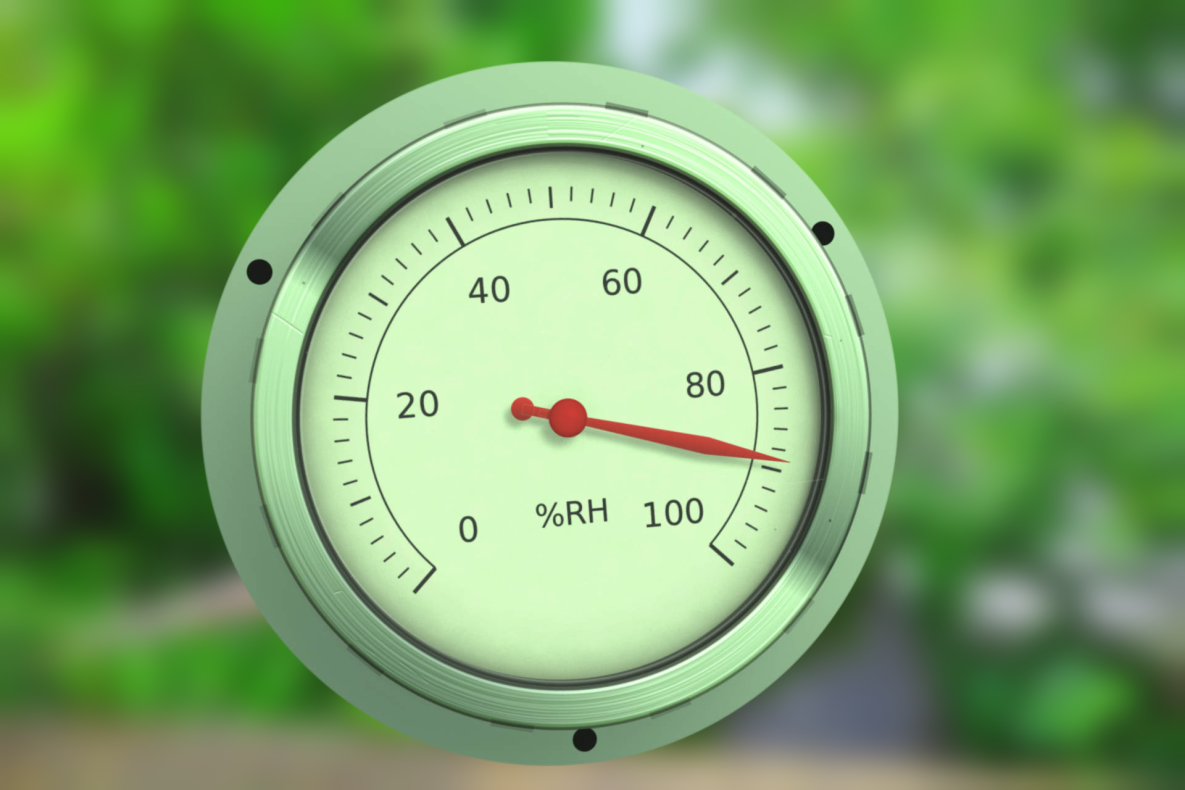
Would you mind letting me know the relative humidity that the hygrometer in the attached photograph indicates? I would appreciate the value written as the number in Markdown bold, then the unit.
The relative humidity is **89** %
